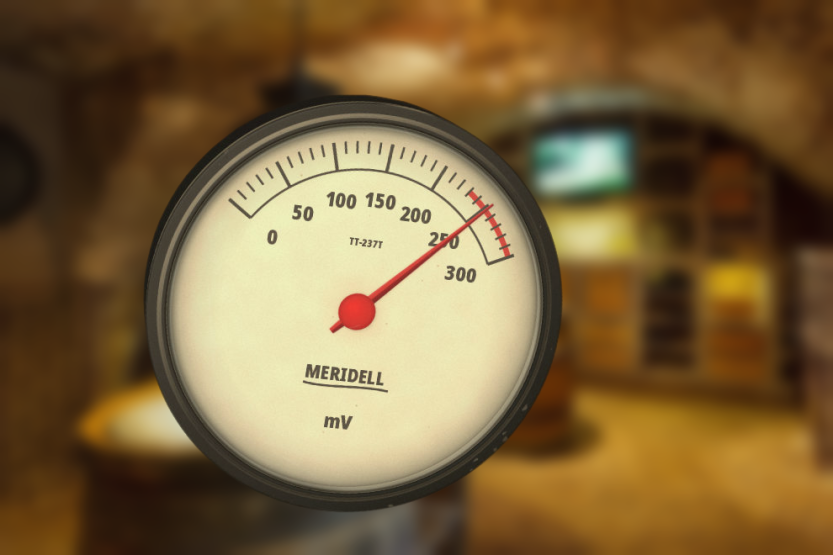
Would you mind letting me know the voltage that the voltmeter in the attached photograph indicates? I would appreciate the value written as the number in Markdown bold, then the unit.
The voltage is **250** mV
